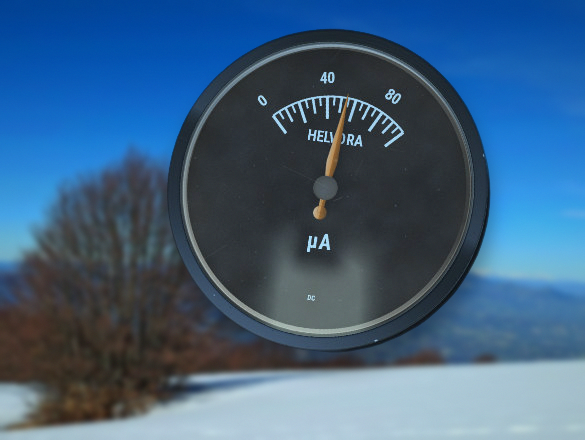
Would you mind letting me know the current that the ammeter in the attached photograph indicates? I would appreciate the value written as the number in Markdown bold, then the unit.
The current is **55** µA
